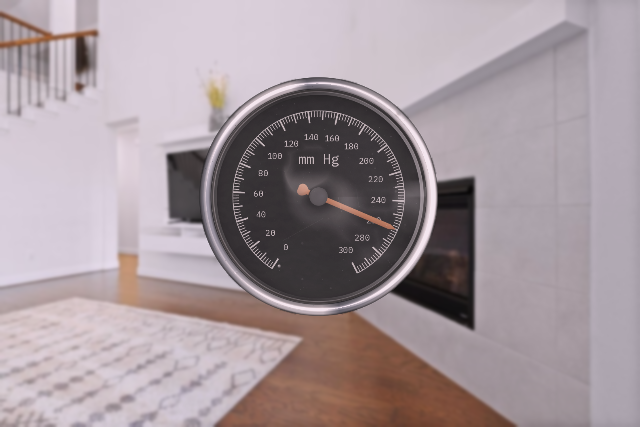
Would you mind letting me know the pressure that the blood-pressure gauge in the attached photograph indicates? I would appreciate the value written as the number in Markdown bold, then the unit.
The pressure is **260** mmHg
